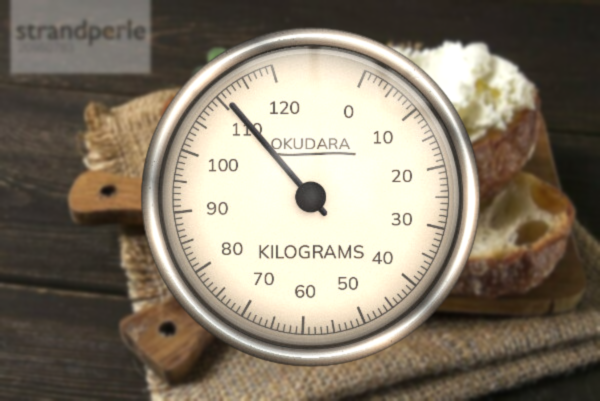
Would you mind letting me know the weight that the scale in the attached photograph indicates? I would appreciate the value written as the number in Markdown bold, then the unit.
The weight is **111** kg
